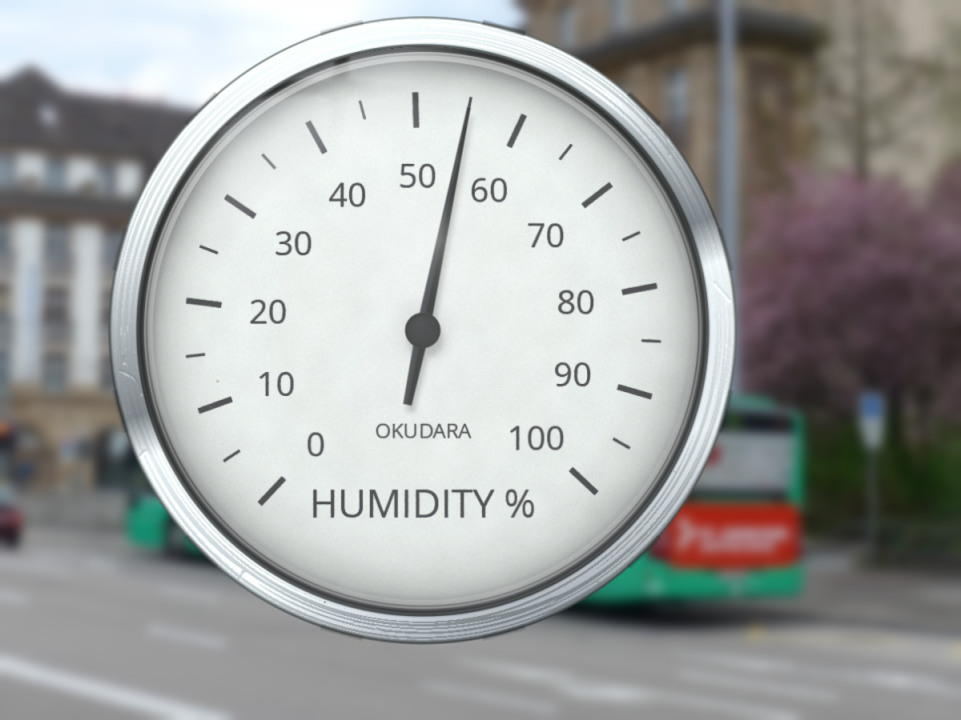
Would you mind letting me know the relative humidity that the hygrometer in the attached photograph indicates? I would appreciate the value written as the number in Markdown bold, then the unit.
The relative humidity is **55** %
